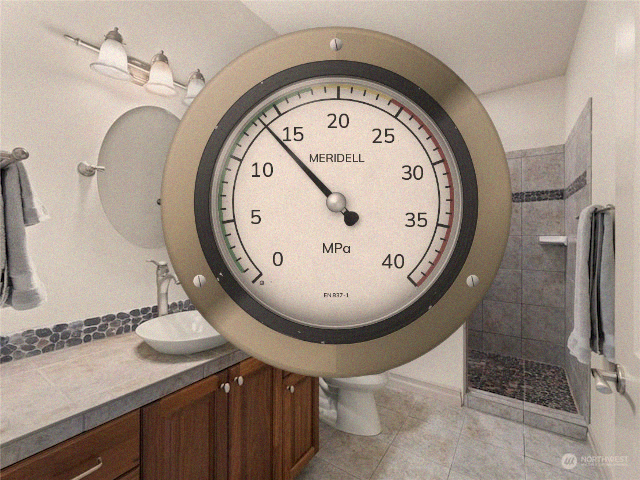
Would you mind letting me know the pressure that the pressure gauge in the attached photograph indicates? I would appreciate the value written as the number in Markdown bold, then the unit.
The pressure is **13.5** MPa
